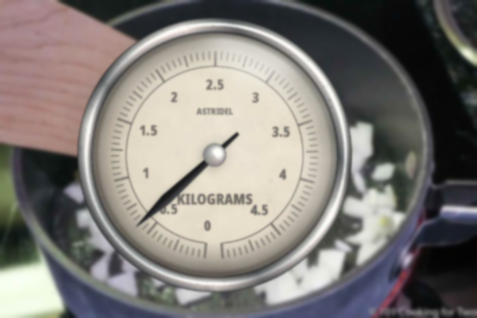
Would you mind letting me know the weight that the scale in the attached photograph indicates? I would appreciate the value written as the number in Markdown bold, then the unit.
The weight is **0.6** kg
